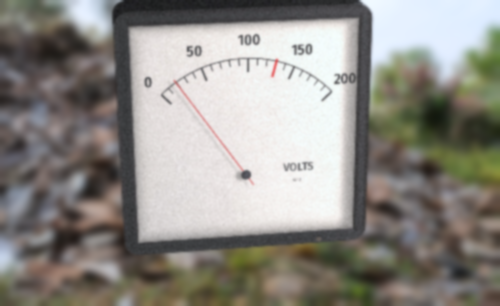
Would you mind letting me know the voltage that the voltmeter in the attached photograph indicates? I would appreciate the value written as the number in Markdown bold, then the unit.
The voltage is **20** V
